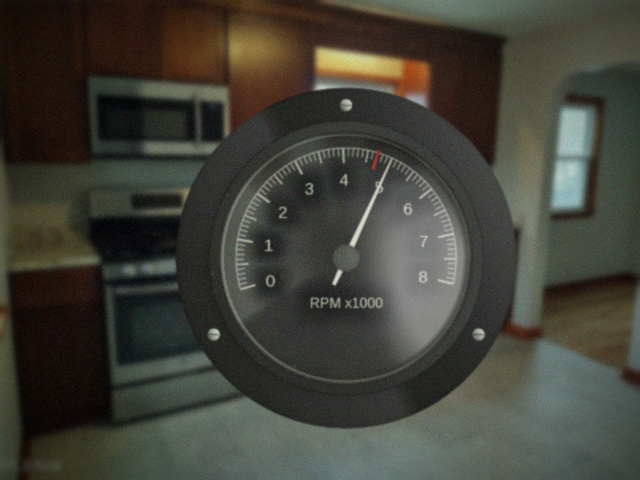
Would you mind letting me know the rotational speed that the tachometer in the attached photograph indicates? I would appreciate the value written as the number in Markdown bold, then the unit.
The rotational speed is **5000** rpm
